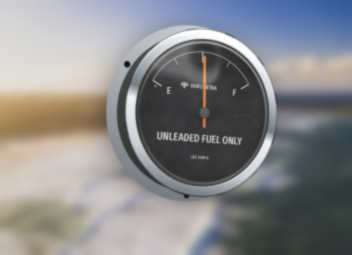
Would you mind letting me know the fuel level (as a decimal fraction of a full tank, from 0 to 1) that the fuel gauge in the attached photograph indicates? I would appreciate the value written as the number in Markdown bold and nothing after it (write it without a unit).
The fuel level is **0.5**
